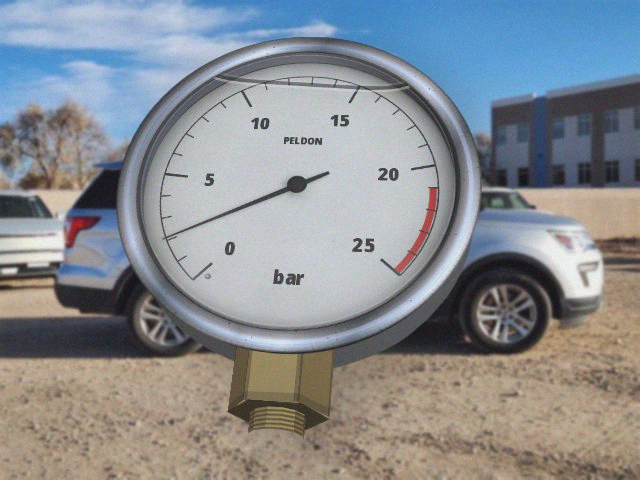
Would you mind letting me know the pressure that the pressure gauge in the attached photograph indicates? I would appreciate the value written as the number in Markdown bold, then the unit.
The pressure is **2** bar
